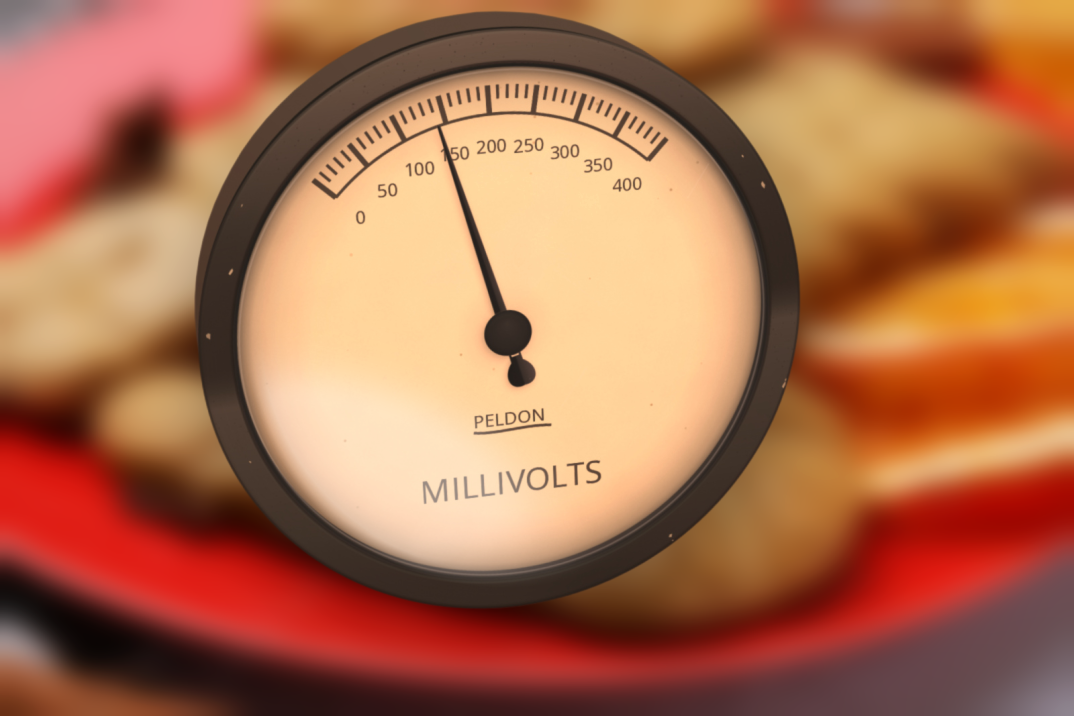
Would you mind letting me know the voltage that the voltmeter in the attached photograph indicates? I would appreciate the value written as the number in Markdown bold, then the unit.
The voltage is **140** mV
